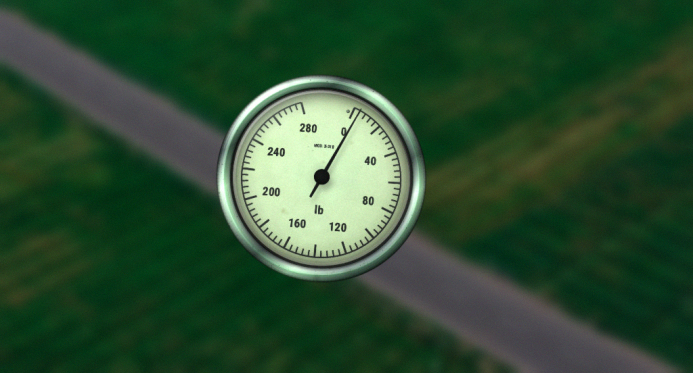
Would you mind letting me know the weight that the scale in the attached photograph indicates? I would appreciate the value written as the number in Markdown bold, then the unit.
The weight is **4** lb
